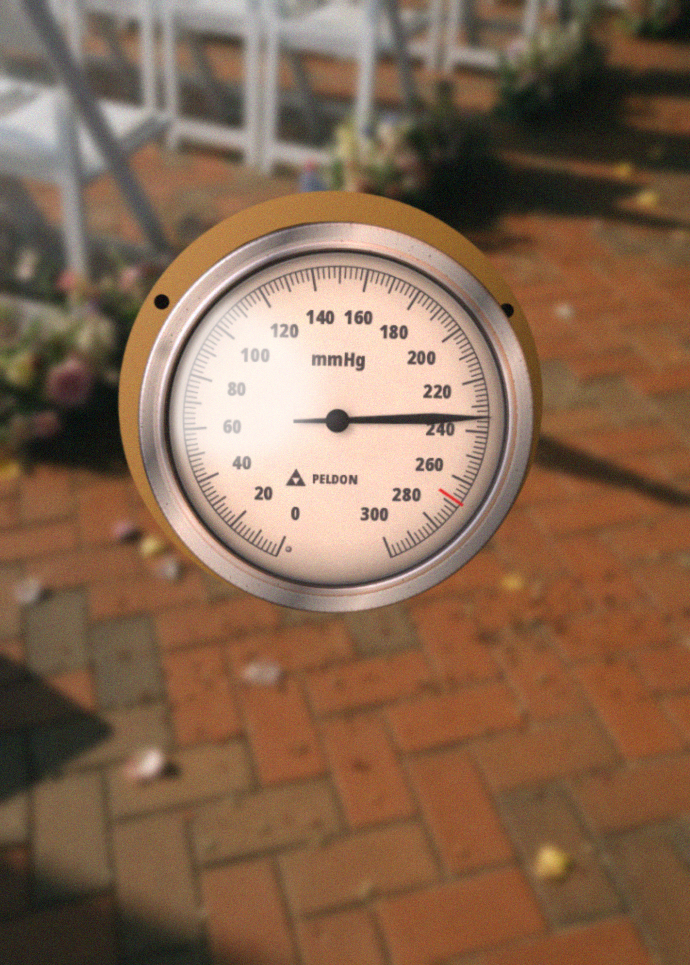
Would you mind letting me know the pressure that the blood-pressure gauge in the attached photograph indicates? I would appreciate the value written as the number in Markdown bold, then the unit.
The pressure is **234** mmHg
